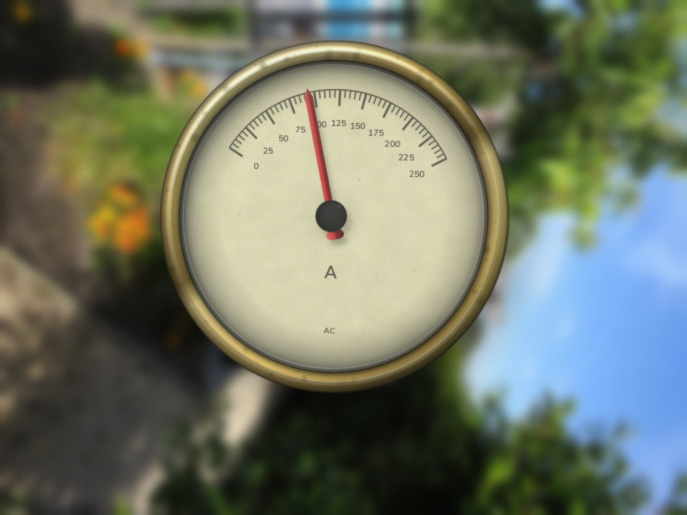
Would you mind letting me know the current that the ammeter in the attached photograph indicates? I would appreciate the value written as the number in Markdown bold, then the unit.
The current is **95** A
